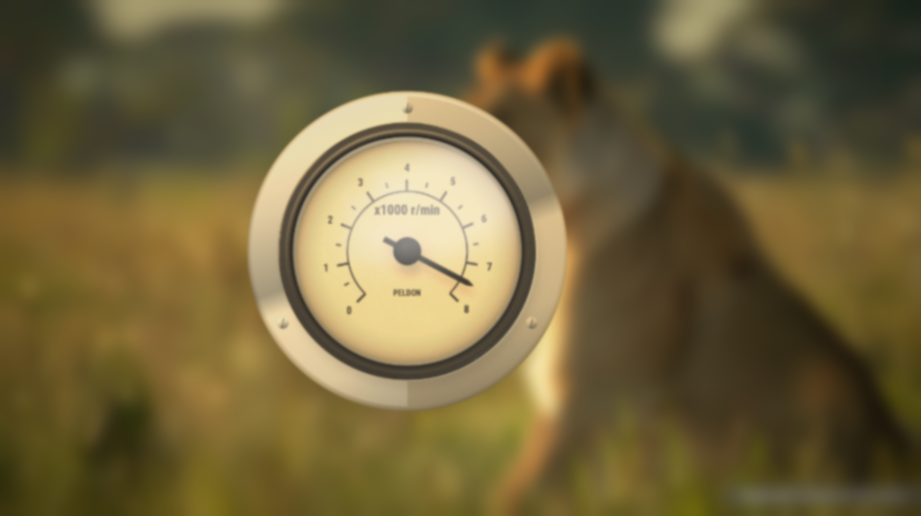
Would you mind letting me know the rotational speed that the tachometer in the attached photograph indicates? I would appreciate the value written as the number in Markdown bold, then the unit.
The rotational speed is **7500** rpm
